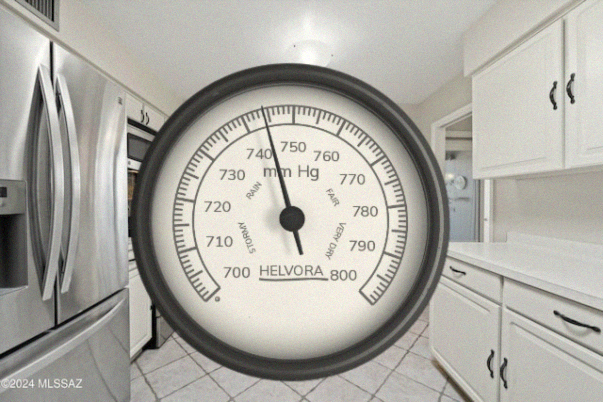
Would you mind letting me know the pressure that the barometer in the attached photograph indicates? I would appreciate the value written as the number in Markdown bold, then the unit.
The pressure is **744** mmHg
